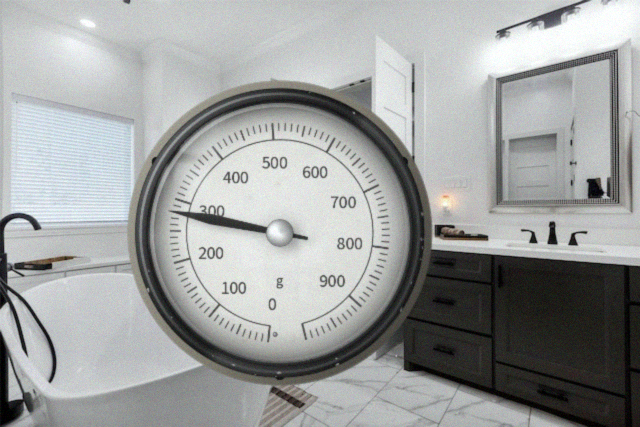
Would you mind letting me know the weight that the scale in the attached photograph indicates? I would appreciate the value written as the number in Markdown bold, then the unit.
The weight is **280** g
